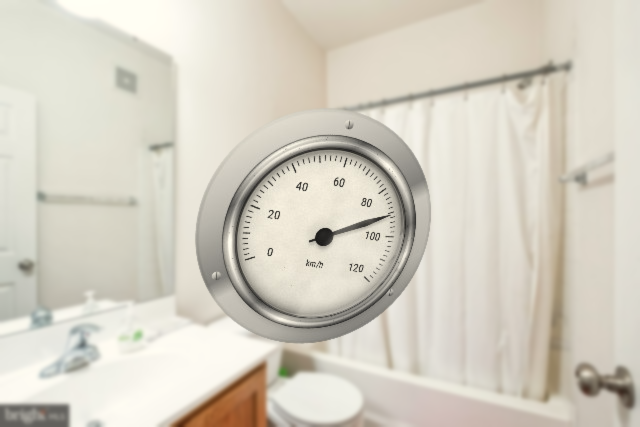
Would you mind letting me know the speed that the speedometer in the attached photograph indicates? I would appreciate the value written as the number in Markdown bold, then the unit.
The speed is **90** km/h
